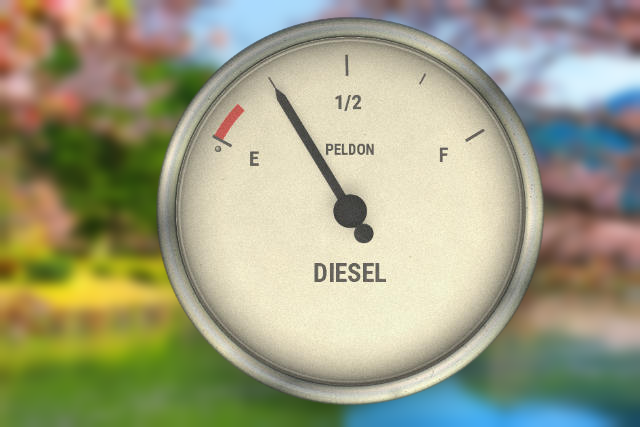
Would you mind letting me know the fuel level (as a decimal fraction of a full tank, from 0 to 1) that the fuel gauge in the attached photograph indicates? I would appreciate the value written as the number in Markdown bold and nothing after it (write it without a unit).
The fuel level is **0.25**
